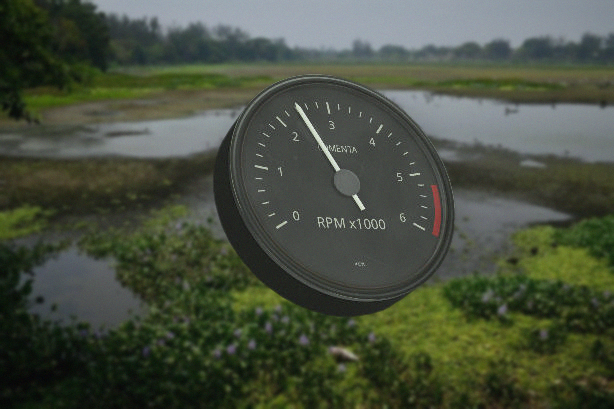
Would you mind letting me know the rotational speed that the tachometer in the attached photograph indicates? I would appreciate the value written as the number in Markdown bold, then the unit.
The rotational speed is **2400** rpm
